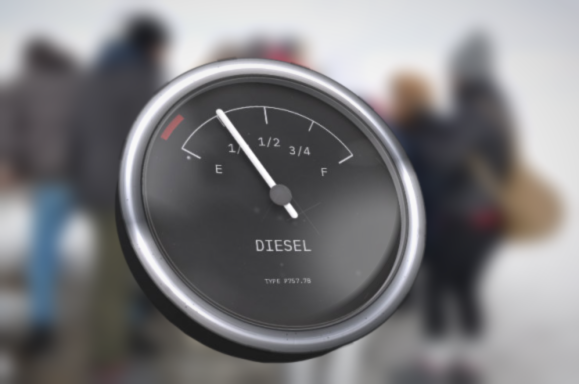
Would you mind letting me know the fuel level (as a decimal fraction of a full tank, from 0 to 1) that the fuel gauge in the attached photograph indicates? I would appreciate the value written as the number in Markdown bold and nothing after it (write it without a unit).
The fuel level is **0.25**
